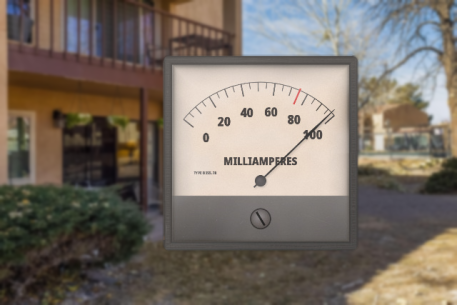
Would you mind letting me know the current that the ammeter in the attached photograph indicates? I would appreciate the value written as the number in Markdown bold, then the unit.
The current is **97.5** mA
